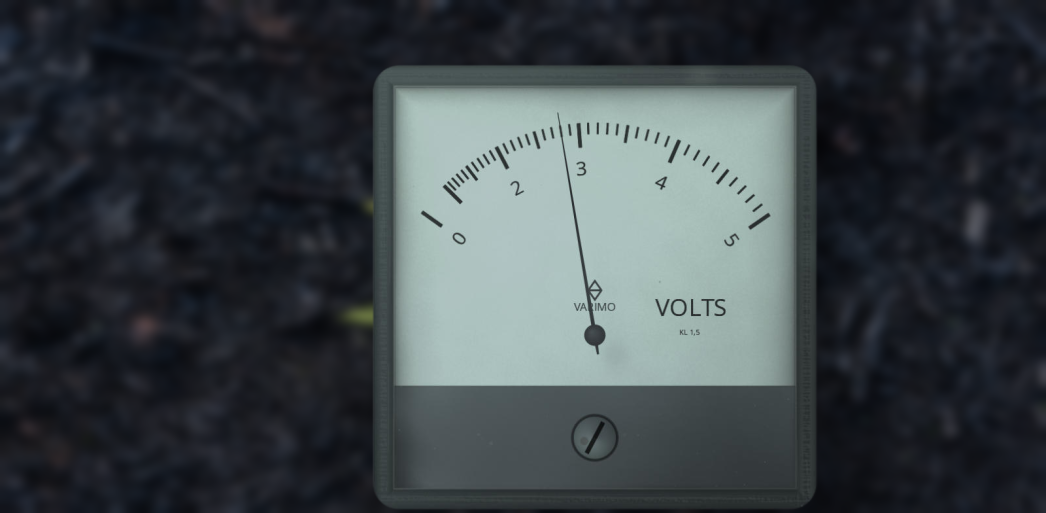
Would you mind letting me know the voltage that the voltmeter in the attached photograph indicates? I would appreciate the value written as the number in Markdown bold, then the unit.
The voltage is **2.8** V
